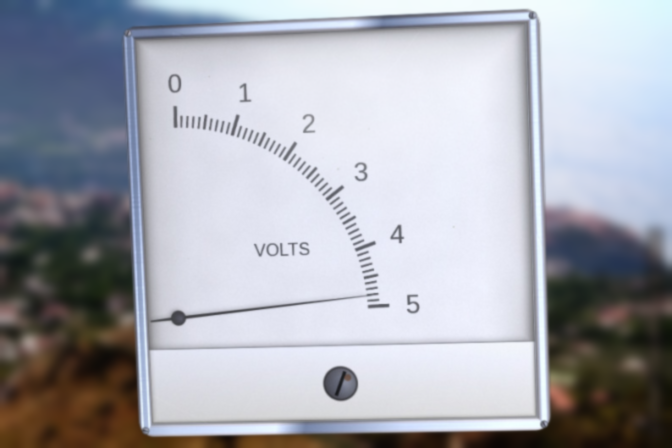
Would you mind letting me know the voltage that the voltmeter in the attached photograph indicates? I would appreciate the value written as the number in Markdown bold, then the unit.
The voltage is **4.8** V
